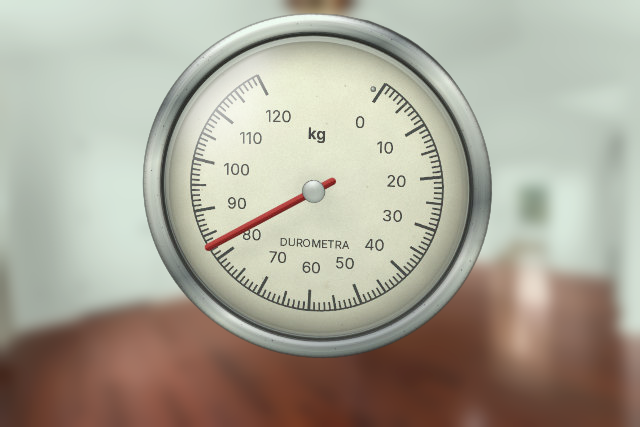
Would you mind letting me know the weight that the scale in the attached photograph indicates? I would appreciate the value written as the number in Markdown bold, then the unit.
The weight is **83** kg
